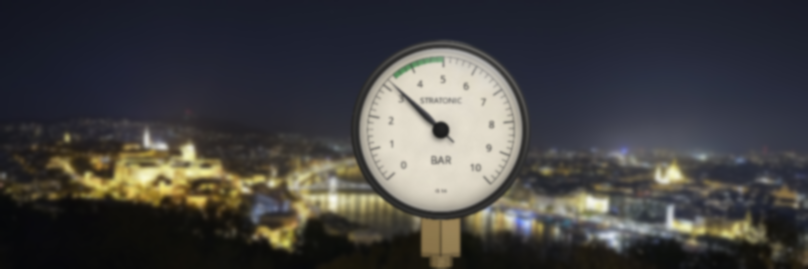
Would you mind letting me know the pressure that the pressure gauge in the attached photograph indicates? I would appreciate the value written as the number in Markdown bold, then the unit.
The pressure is **3.2** bar
